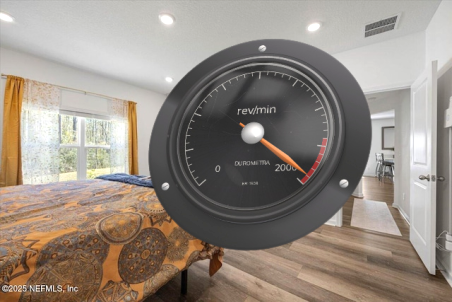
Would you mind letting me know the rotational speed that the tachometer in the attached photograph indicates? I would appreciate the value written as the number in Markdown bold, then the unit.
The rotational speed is **1950** rpm
